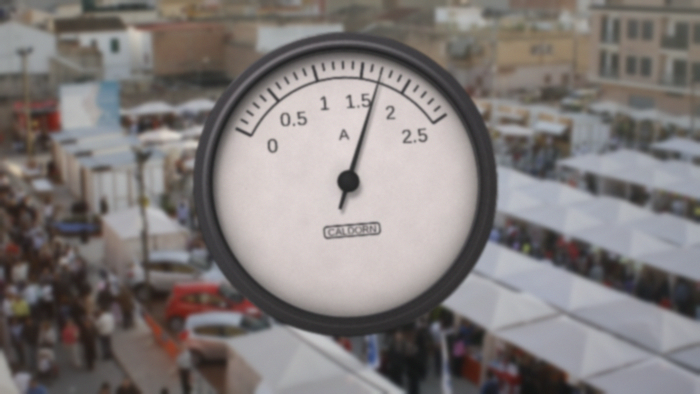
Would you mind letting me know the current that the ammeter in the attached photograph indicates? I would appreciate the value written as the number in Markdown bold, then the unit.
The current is **1.7** A
